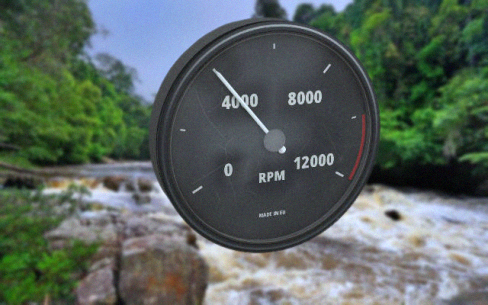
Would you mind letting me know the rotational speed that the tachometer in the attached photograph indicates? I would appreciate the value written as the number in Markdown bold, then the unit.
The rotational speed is **4000** rpm
